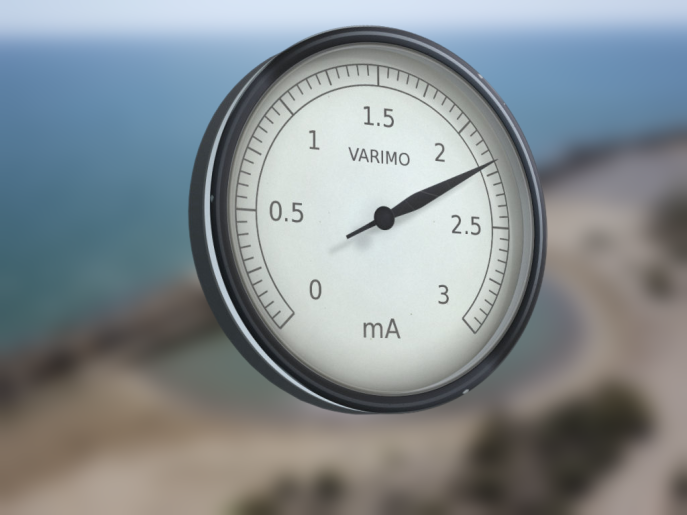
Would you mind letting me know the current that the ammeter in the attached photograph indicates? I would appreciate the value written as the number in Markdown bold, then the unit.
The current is **2.2** mA
